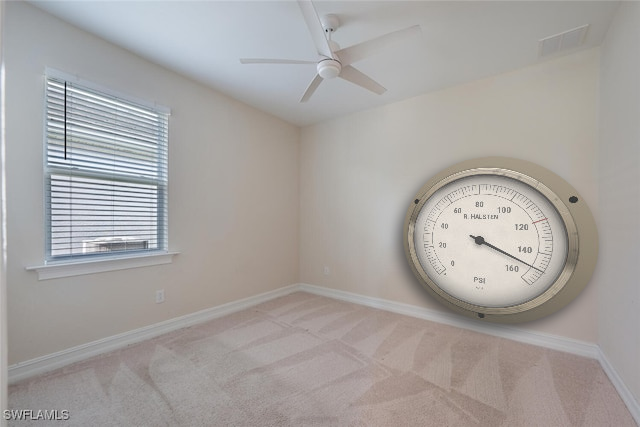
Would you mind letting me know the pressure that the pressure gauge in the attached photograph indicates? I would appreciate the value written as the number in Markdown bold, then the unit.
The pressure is **150** psi
